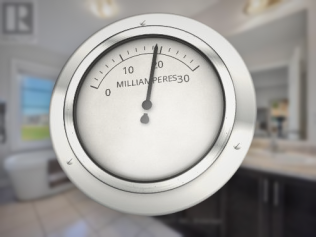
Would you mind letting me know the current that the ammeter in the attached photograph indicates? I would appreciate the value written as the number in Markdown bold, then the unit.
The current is **19** mA
